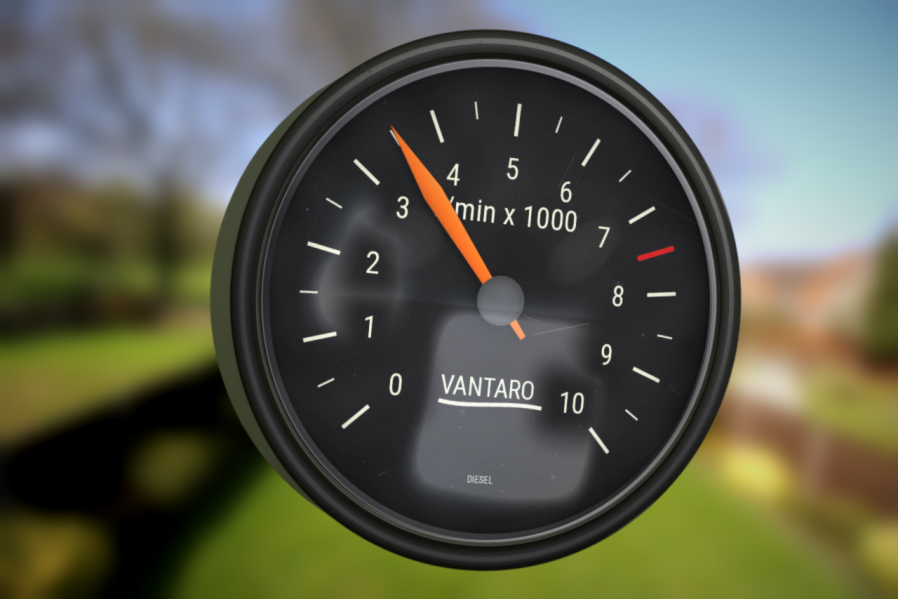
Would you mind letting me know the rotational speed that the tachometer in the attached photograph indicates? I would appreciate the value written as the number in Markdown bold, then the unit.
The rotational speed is **3500** rpm
